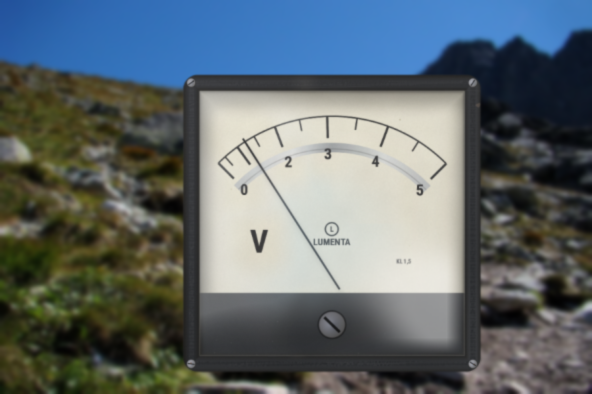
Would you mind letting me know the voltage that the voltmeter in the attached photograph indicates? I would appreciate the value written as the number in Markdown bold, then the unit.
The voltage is **1.25** V
